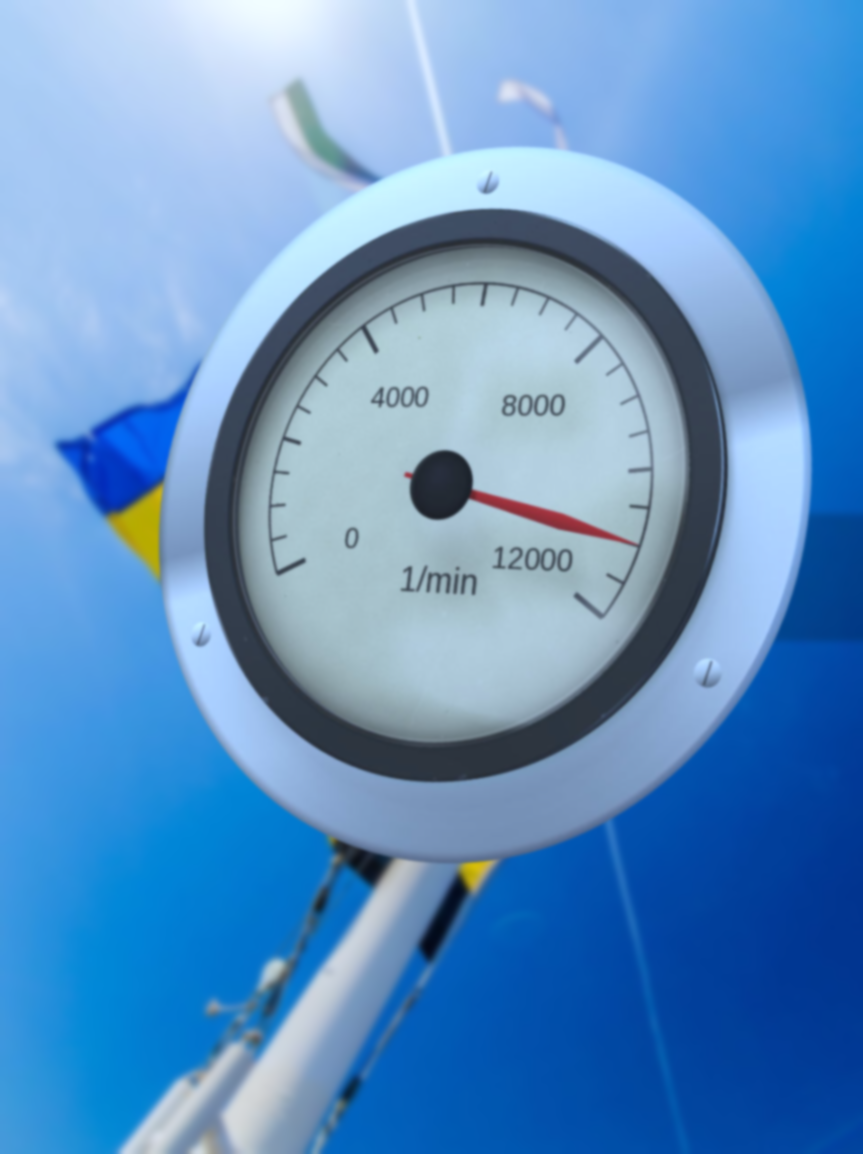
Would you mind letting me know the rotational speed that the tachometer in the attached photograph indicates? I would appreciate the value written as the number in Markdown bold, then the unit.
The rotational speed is **11000** rpm
